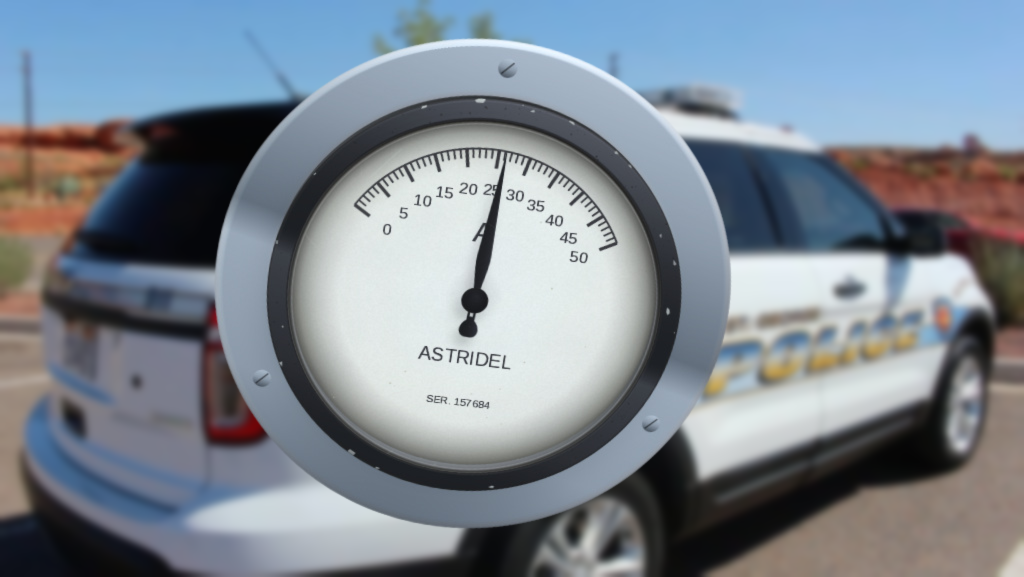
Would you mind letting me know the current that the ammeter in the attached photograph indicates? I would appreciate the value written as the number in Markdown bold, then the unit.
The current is **26** A
